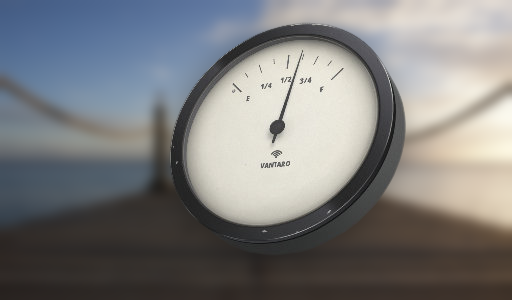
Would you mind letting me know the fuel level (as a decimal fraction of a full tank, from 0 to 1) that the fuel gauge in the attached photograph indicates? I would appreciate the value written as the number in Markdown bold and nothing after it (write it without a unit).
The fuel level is **0.625**
